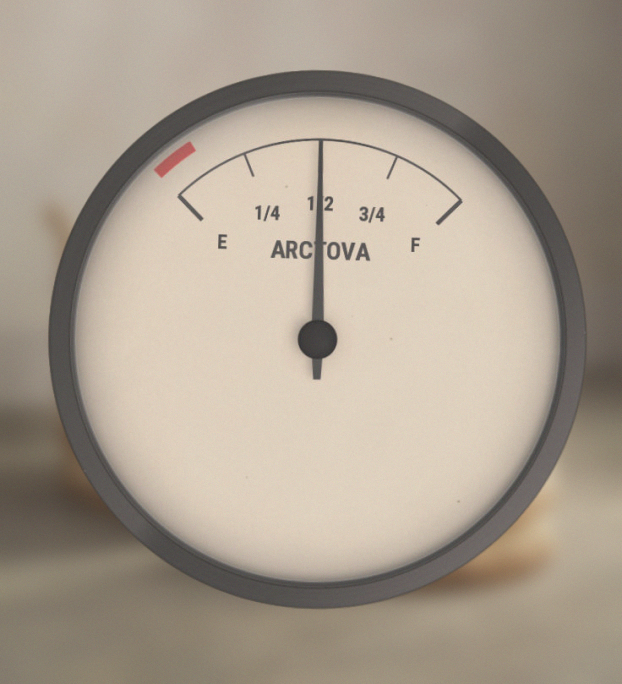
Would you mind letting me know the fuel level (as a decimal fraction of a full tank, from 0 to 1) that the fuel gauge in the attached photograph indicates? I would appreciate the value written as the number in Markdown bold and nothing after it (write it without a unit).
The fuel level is **0.5**
